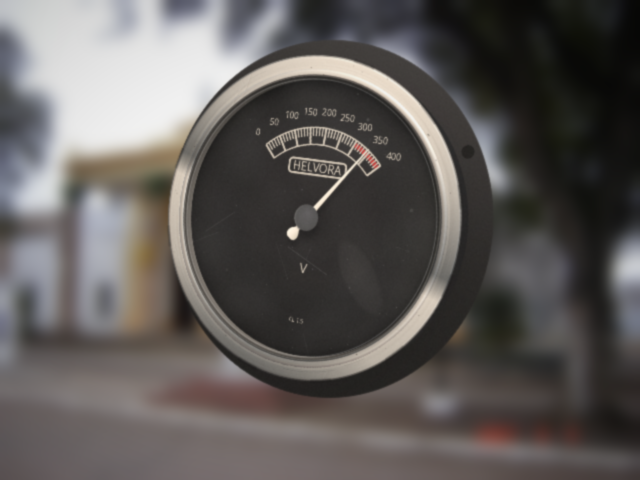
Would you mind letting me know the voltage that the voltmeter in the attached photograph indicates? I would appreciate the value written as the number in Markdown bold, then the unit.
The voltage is **350** V
